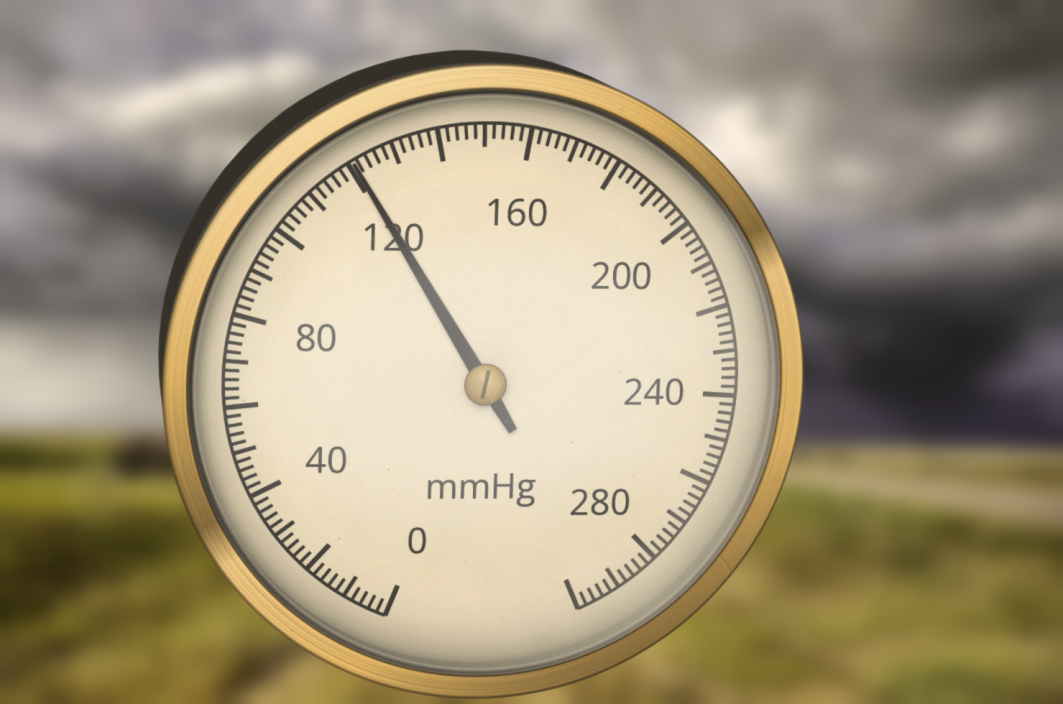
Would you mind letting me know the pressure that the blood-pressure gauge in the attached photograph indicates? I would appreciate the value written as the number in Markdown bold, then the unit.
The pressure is **121** mmHg
